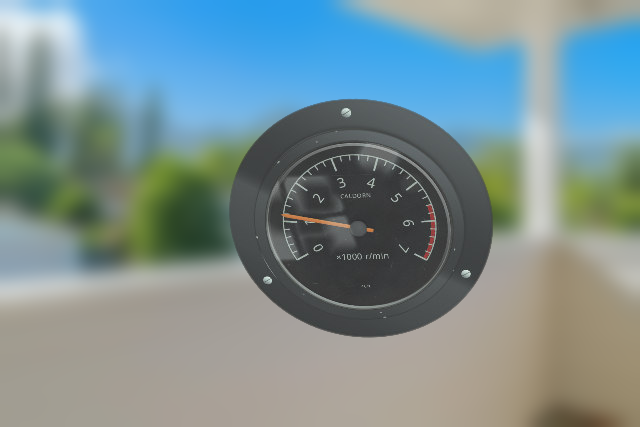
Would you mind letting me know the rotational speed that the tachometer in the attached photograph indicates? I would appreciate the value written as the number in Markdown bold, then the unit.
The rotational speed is **1200** rpm
